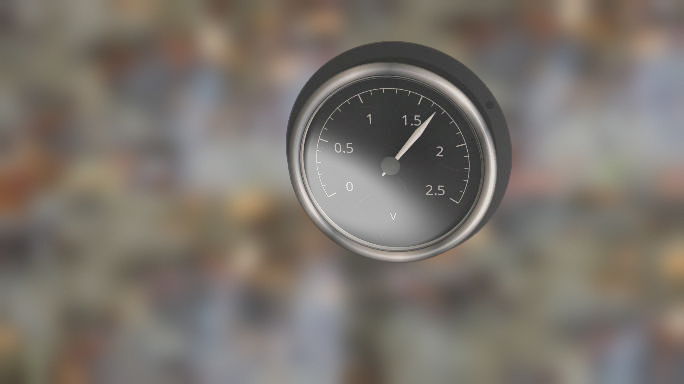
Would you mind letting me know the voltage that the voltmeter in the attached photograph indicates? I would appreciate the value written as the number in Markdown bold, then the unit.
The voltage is **1.65** V
